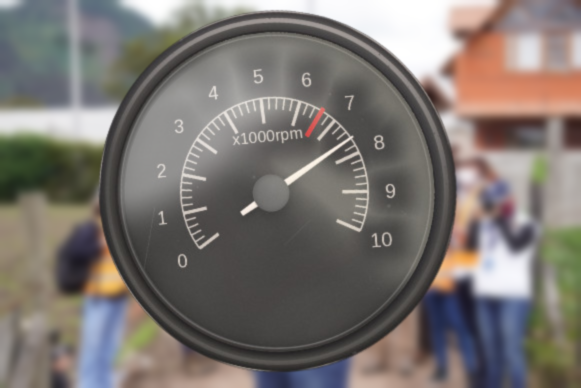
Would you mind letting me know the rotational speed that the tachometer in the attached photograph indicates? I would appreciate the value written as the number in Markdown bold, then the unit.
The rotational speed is **7600** rpm
